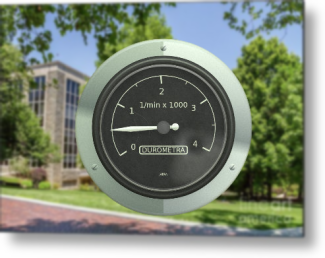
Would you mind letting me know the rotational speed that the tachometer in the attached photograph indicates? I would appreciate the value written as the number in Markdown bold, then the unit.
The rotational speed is **500** rpm
